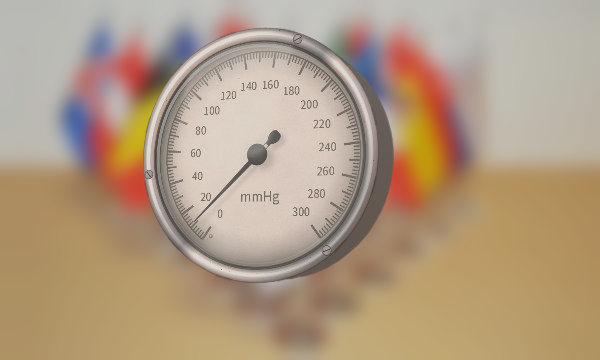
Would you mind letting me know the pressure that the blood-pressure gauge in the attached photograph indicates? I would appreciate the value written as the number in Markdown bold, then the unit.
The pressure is **10** mmHg
